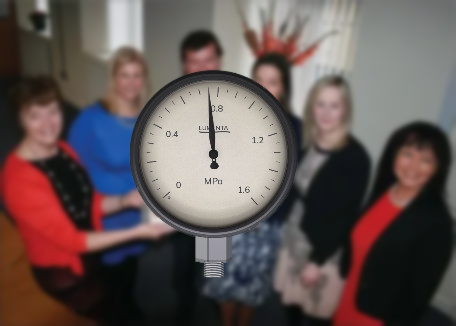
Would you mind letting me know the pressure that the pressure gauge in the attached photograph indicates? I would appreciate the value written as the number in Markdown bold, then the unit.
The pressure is **0.75** MPa
